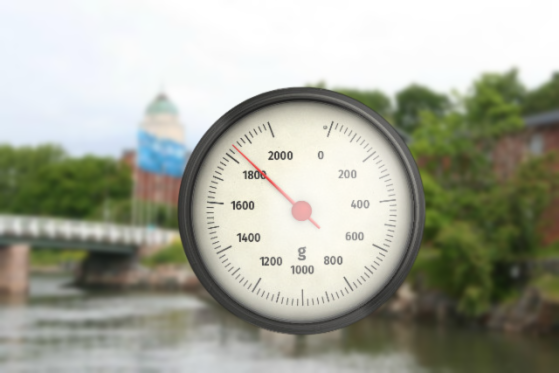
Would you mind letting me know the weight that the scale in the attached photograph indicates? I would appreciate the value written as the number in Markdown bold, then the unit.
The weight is **1840** g
